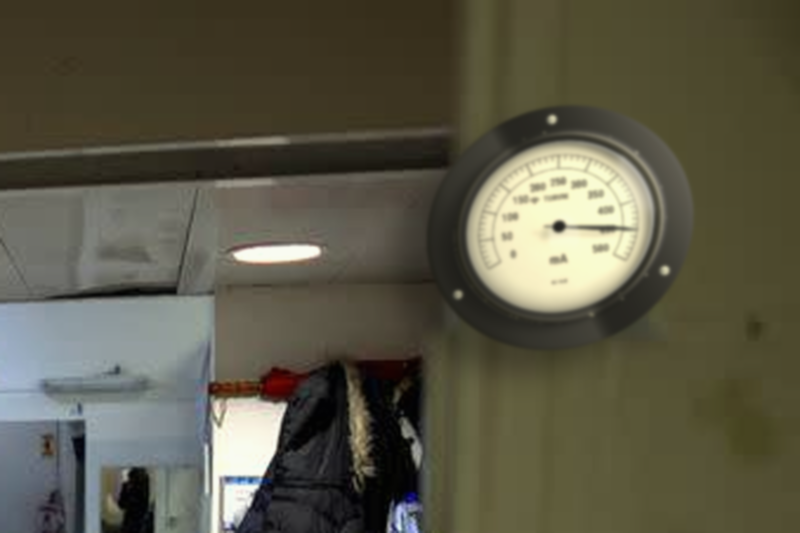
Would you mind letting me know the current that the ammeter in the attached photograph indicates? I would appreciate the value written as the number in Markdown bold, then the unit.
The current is **450** mA
